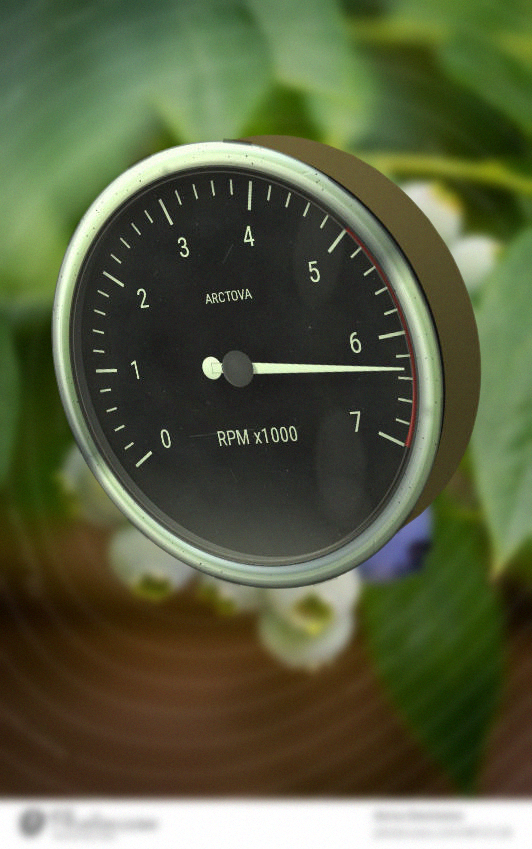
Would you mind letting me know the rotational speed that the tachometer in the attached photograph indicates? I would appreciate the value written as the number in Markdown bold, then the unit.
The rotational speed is **6300** rpm
